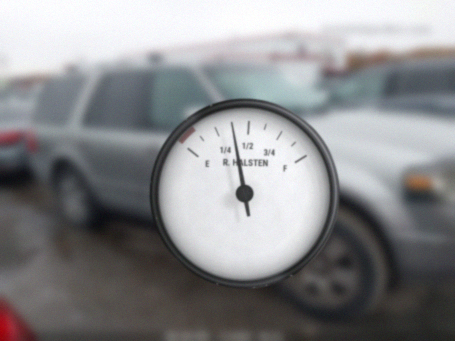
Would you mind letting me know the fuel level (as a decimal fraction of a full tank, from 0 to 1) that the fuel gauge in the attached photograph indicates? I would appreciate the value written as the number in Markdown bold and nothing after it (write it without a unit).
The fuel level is **0.375**
